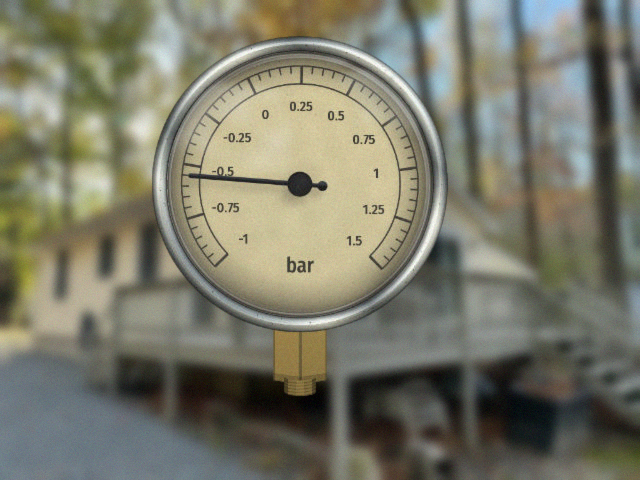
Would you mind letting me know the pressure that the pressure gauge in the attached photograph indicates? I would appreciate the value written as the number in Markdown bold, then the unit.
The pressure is **-0.55** bar
